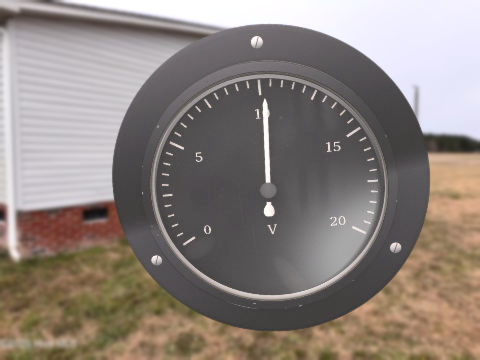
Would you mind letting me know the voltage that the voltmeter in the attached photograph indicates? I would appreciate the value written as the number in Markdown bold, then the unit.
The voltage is **10.25** V
